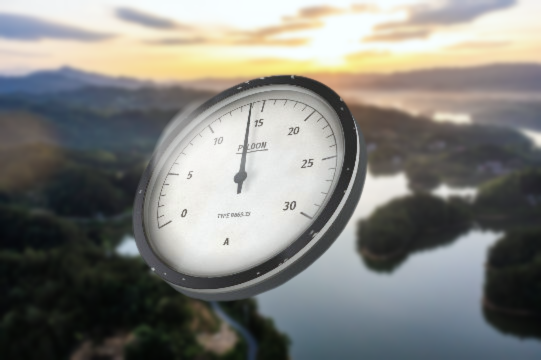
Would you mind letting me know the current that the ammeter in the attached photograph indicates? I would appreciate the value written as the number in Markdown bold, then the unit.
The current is **14** A
